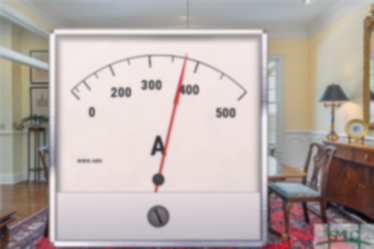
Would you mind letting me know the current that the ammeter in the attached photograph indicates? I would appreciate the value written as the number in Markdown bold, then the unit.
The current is **375** A
